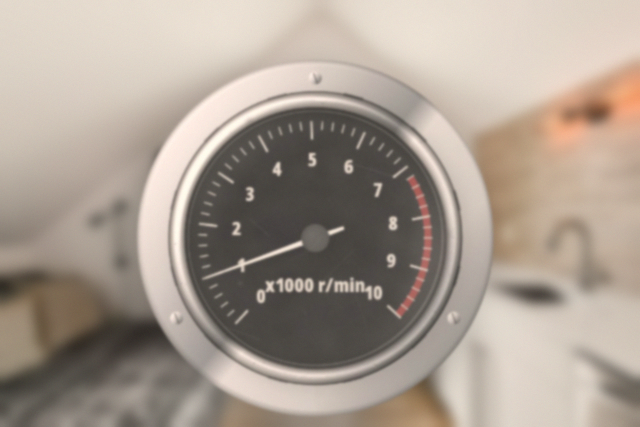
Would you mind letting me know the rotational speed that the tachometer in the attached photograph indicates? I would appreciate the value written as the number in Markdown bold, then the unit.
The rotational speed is **1000** rpm
